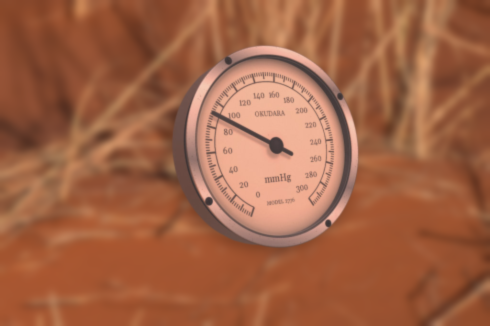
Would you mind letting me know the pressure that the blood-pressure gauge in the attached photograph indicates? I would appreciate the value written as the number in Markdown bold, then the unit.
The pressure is **90** mmHg
